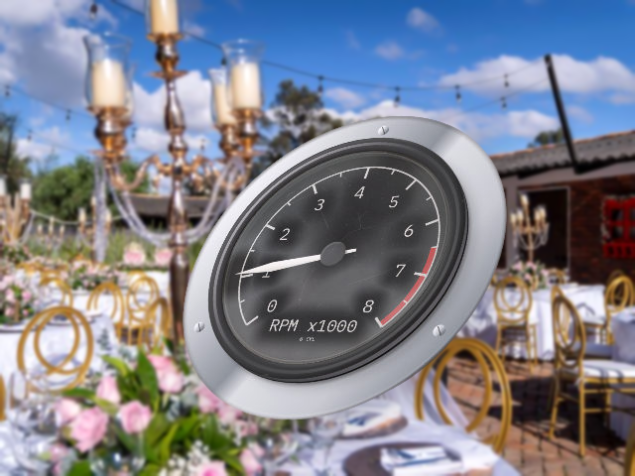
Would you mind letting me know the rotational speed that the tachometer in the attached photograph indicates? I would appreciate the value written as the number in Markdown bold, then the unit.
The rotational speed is **1000** rpm
